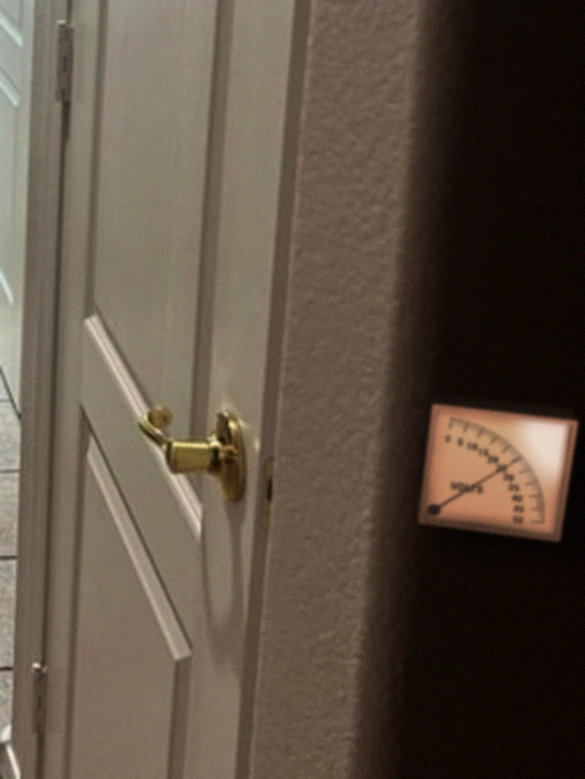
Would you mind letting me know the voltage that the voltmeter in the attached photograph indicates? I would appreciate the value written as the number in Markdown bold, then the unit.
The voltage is **25** V
